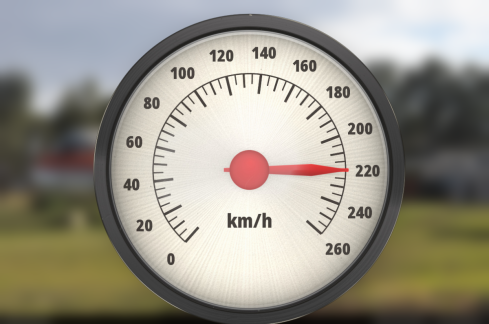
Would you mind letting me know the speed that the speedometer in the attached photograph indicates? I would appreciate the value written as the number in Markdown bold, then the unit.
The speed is **220** km/h
